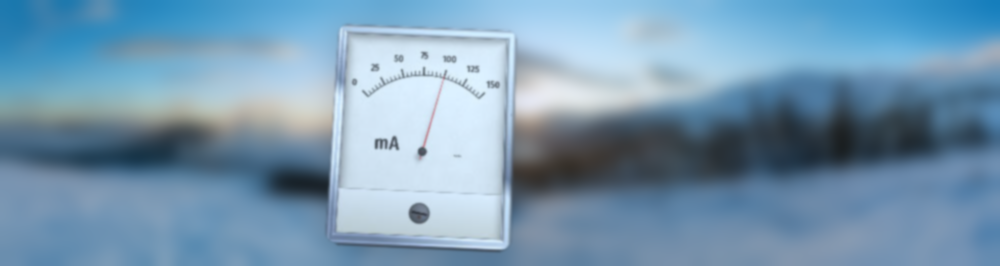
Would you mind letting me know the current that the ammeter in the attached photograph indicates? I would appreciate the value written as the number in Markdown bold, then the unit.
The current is **100** mA
